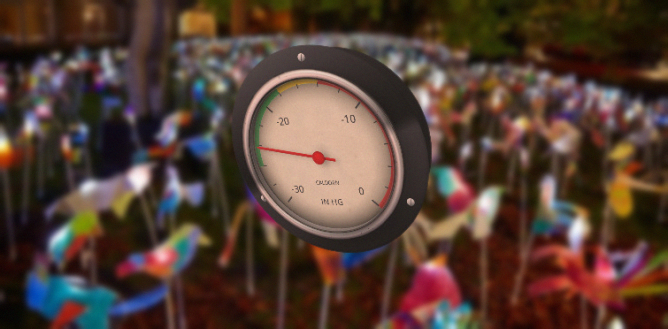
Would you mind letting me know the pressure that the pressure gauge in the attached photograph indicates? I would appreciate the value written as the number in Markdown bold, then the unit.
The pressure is **-24** inHg
